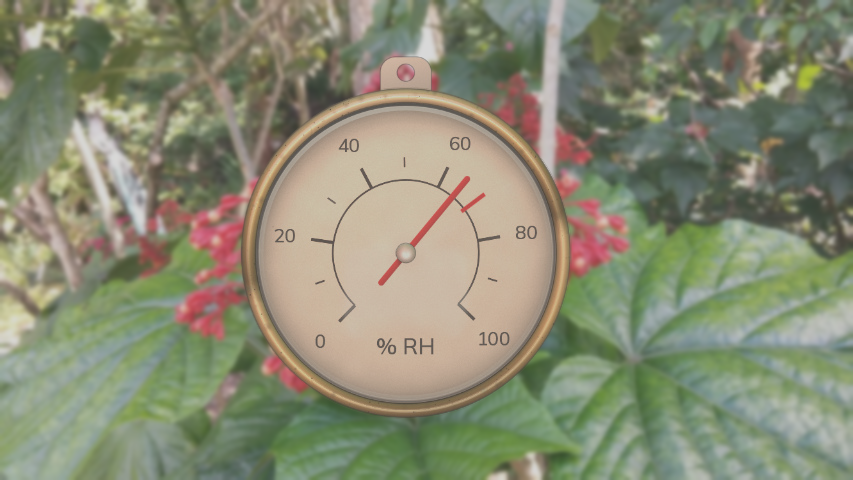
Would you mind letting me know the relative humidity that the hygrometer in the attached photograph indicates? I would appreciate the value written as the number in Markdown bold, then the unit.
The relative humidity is **65** %
